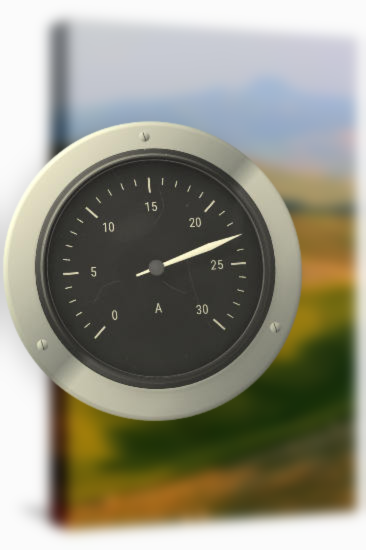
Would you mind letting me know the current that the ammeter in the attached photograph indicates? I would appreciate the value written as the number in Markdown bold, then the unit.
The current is **23** A
